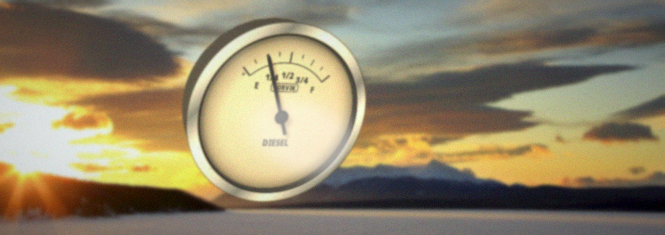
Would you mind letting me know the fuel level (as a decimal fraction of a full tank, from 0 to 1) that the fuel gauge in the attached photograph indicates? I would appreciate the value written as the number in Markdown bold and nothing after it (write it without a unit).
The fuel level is **0.25**
